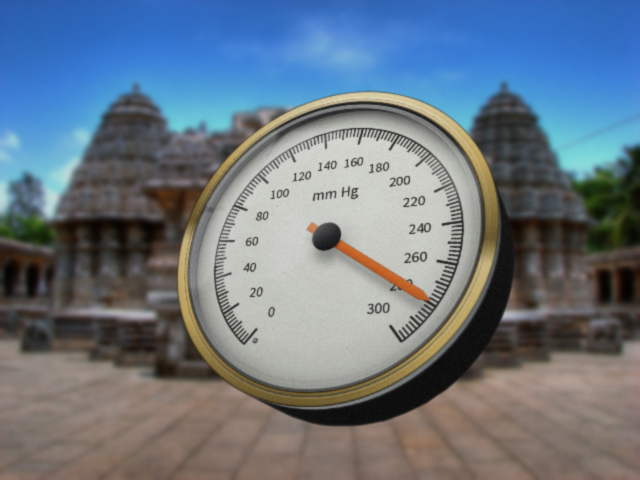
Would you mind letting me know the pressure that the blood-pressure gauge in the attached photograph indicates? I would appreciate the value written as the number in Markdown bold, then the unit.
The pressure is **280** mmHg
